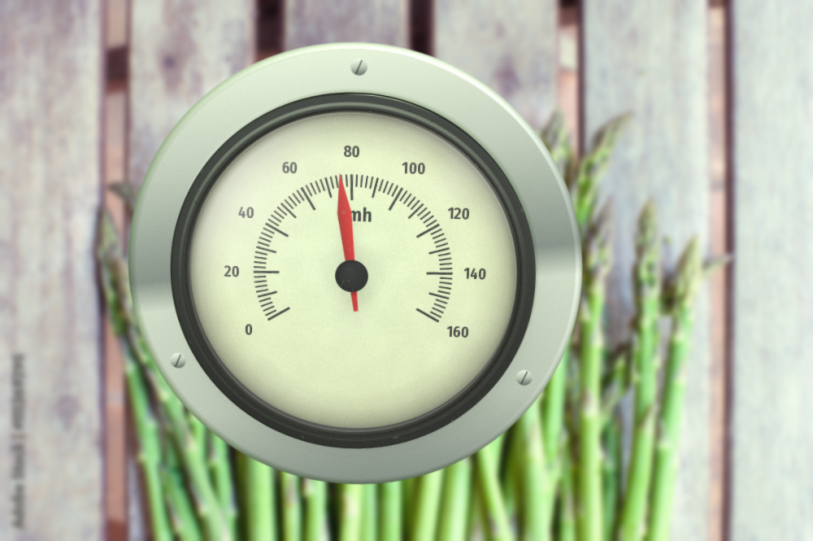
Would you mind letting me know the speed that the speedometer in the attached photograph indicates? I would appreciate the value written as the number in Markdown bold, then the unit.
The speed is **76** km/h
